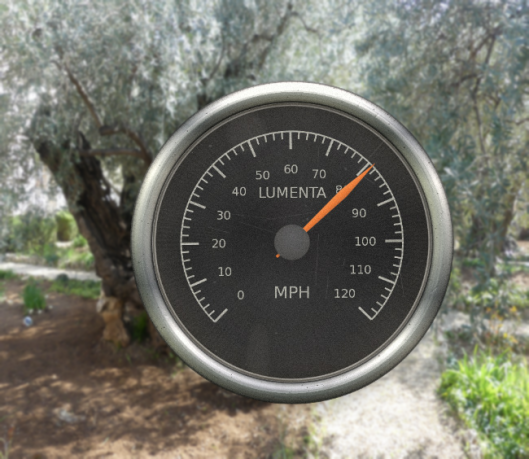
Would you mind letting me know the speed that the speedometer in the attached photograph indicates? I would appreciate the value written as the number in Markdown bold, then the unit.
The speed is **81** mph
